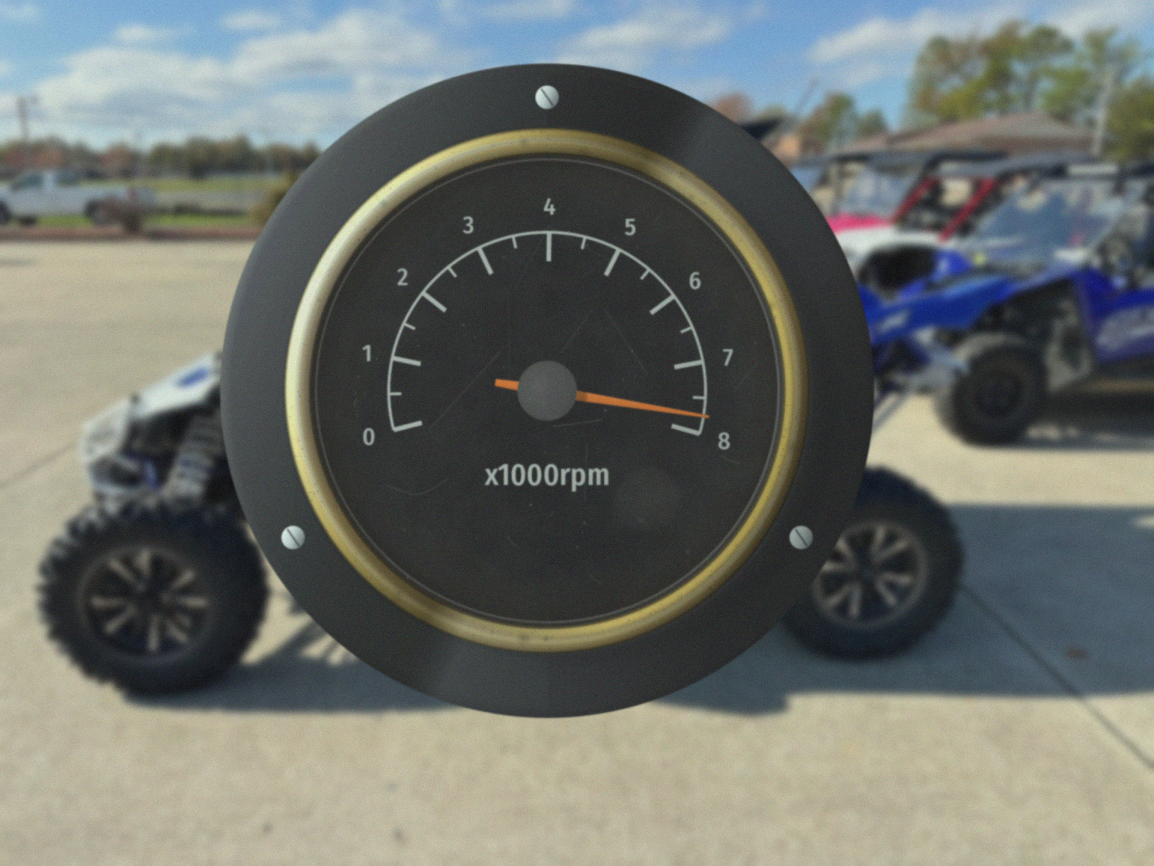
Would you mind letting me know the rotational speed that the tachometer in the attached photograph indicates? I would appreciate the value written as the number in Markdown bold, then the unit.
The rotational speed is **7750** rpm
